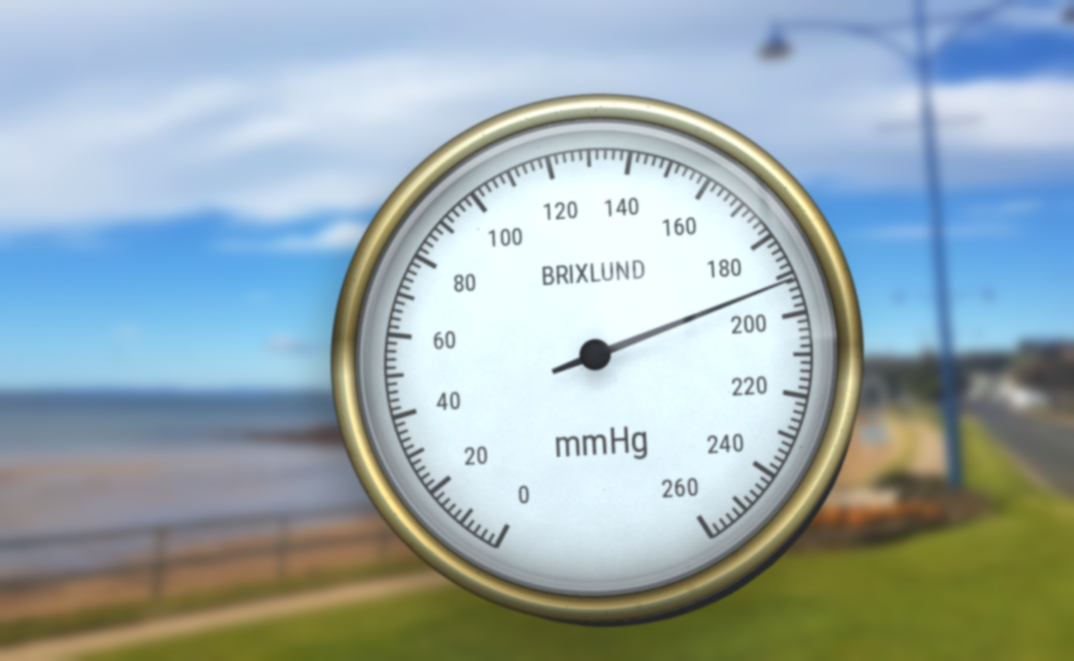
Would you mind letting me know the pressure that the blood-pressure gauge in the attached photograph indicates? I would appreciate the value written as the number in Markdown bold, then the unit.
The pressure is **192** mmHg
